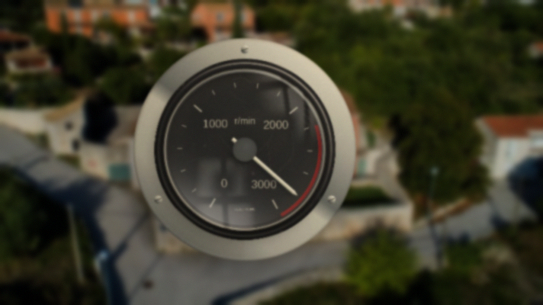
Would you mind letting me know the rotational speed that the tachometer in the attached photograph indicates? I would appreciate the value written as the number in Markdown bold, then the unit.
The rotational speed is **2800** rpm
